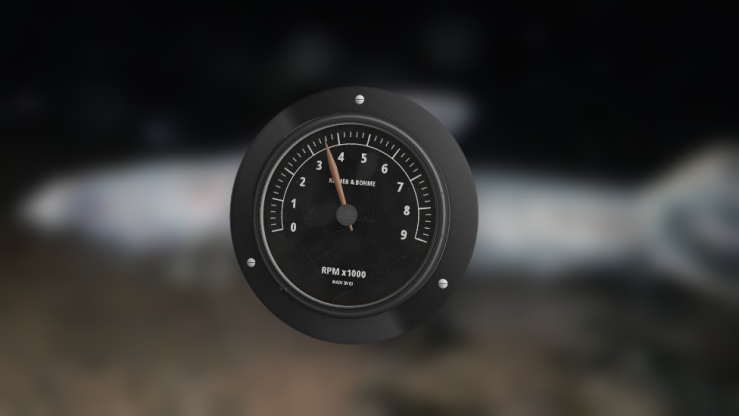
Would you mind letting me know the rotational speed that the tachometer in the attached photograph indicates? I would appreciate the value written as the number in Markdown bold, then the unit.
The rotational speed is **3600** rpm
